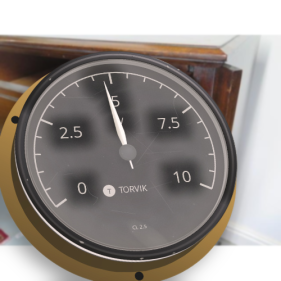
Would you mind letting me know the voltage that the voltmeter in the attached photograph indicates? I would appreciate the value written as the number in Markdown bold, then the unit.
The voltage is **4.75** V
